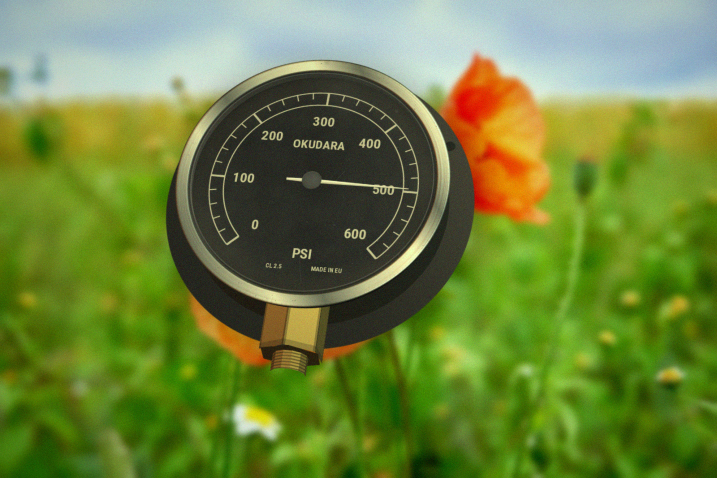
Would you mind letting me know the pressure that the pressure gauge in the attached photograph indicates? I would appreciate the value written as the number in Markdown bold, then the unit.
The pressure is **500** psi
